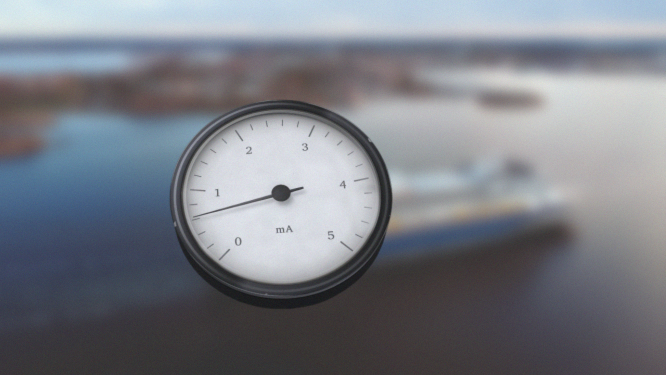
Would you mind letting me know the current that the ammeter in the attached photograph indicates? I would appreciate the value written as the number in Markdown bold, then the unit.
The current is **0.6** mA
